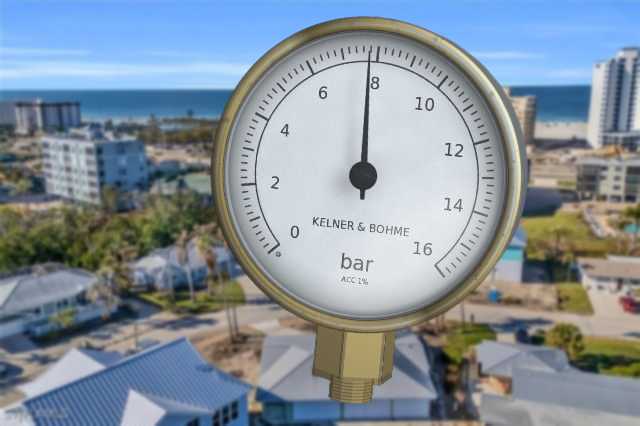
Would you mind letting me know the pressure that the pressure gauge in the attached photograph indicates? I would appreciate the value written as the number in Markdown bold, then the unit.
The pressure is **7.8** bar
